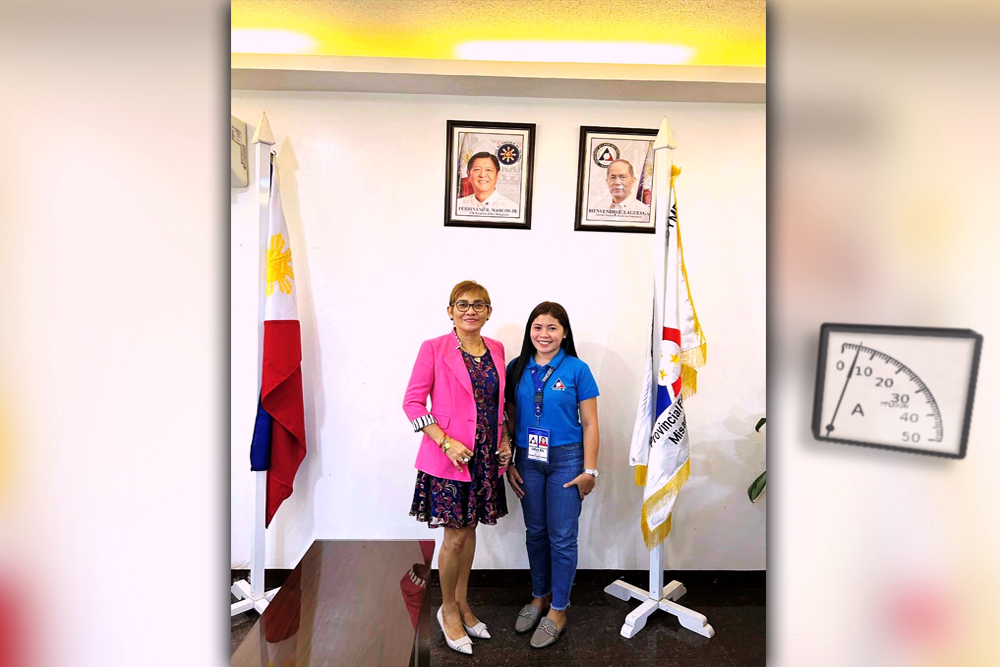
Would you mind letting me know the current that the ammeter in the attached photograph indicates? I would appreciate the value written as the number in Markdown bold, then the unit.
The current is **5** A
